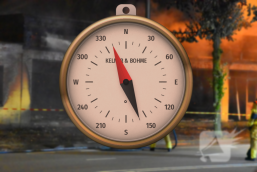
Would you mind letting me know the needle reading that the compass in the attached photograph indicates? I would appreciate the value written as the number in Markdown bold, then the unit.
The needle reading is **340** °
